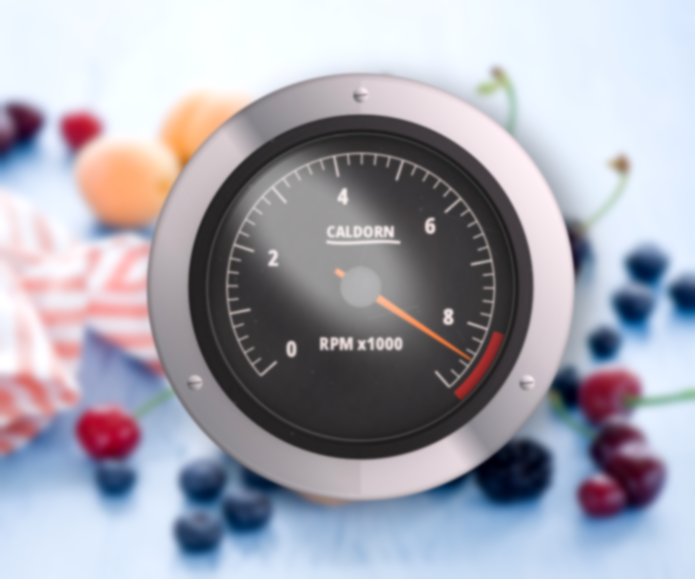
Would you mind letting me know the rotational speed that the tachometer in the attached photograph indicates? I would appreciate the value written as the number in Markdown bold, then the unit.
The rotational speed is **8500** rpm
